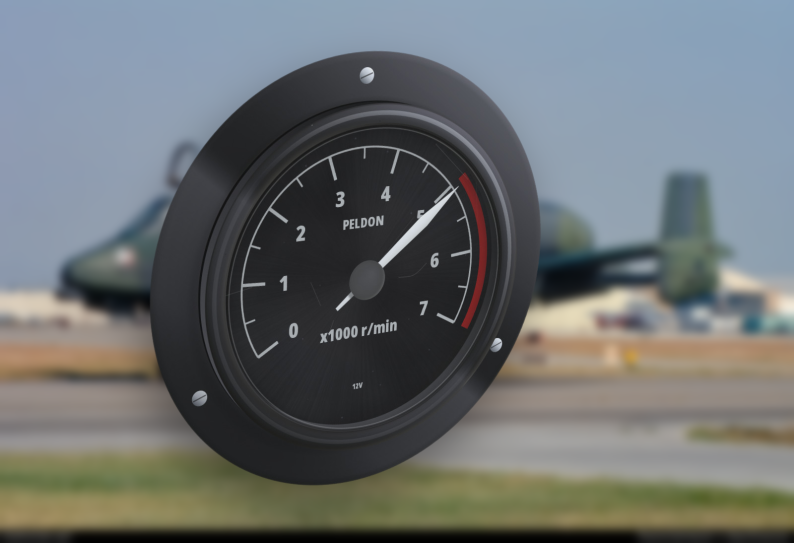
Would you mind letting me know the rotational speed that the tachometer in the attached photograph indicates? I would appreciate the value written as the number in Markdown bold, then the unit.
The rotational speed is **5000** rpm
